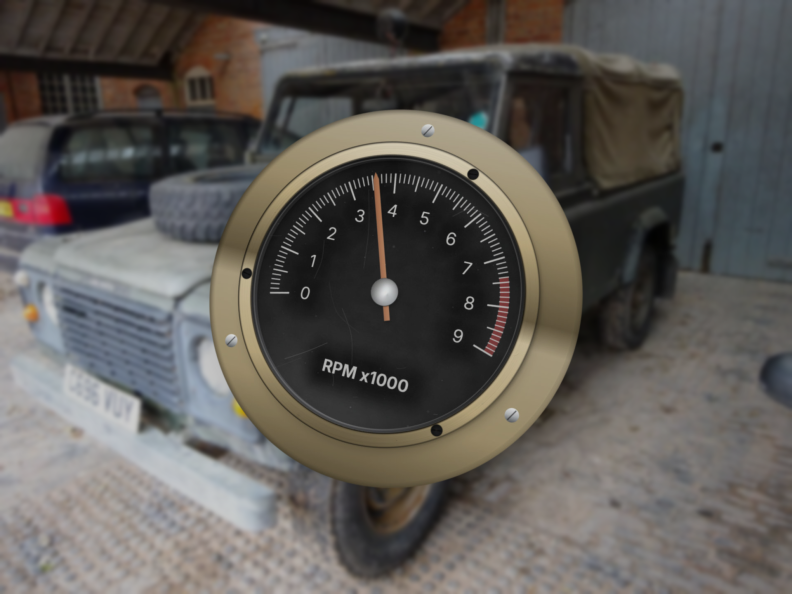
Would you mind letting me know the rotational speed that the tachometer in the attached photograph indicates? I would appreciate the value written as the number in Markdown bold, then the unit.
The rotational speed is **3600** rpm
